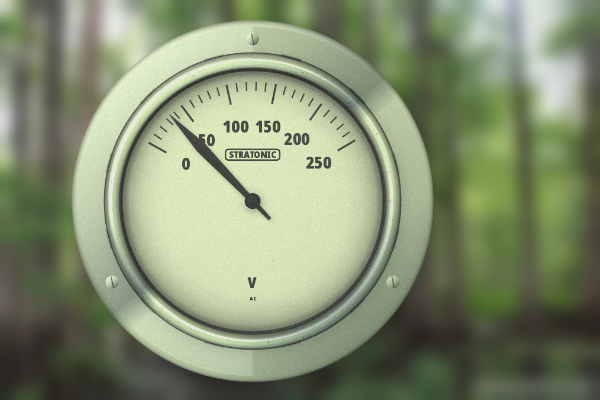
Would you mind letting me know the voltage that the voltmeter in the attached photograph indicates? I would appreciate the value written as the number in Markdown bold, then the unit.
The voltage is **35** V
